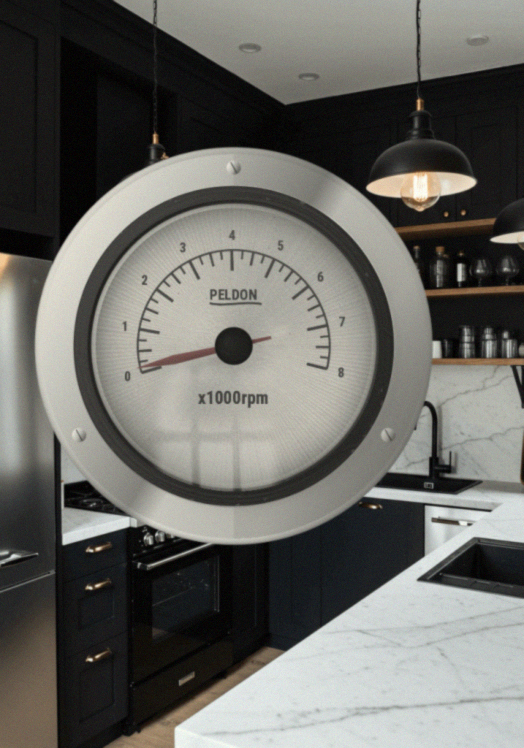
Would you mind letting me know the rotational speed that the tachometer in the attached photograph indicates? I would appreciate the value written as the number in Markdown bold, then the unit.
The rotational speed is **125** rpm
